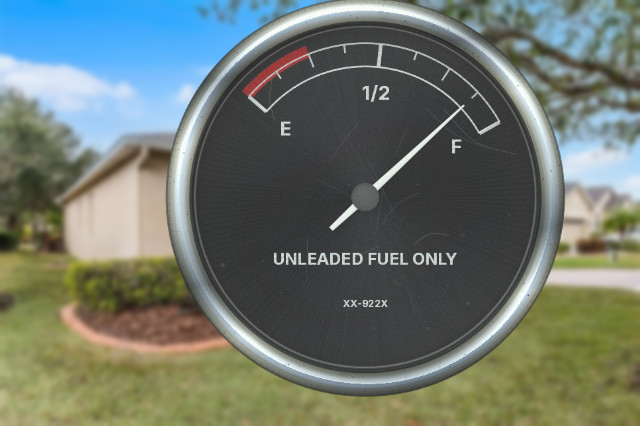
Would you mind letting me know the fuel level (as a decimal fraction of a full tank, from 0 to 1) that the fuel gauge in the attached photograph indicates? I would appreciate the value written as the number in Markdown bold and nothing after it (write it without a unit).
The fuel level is **0.875**
